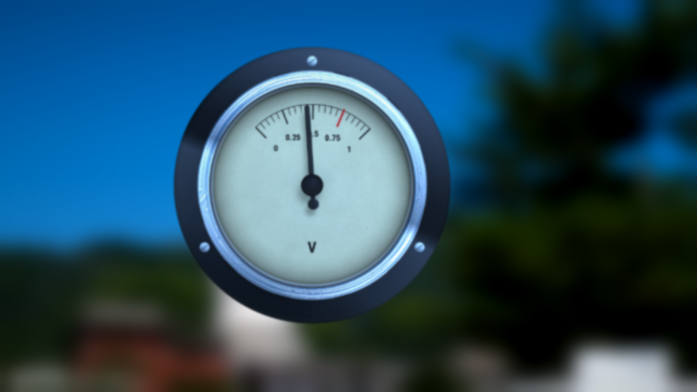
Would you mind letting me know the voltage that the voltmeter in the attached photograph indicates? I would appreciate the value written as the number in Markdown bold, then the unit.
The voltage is **0.45** V
